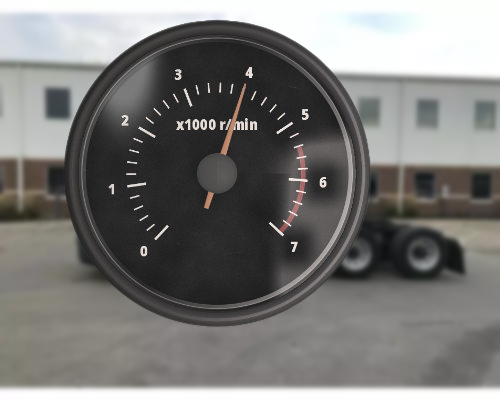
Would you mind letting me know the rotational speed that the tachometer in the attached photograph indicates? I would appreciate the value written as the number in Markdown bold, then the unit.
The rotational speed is **4000** rpm
